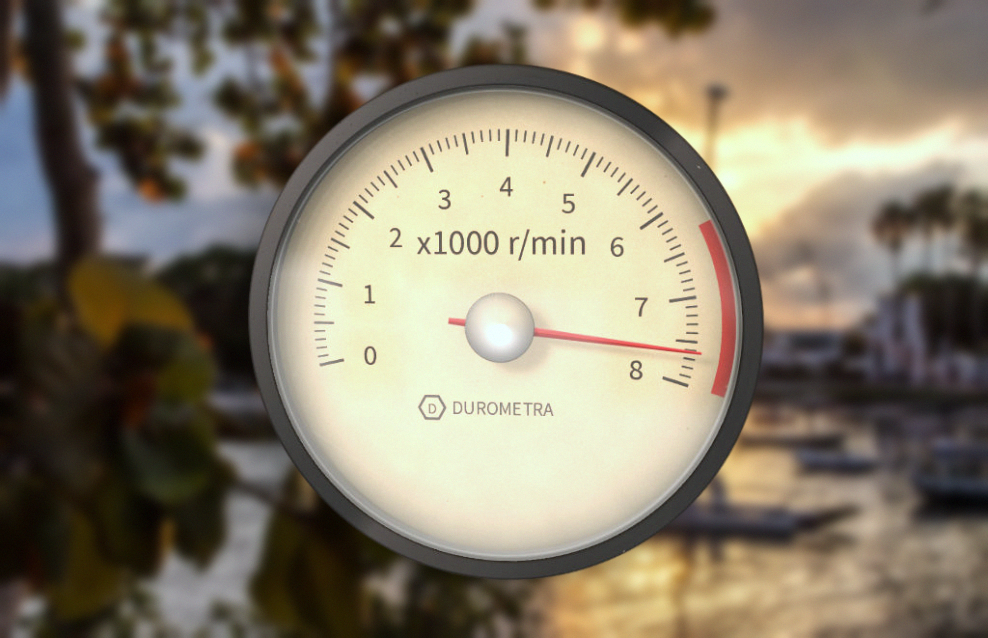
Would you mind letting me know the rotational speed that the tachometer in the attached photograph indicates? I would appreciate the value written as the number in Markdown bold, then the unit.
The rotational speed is **7600** rpm
